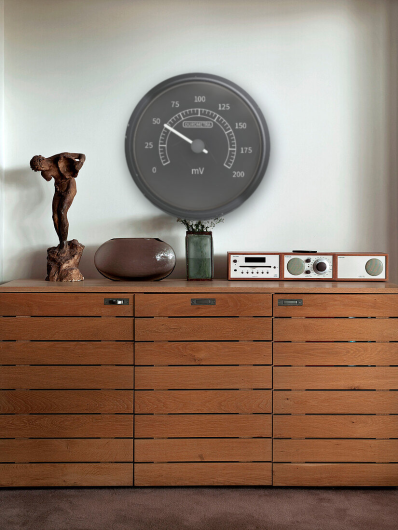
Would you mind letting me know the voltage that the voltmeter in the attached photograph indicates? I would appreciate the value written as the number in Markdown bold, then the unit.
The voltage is **50** mV
